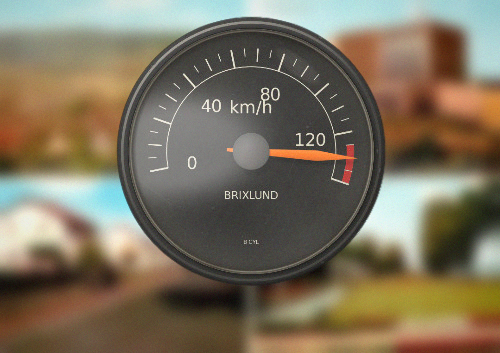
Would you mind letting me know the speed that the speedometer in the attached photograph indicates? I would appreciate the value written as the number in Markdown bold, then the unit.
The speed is **130** km/h
